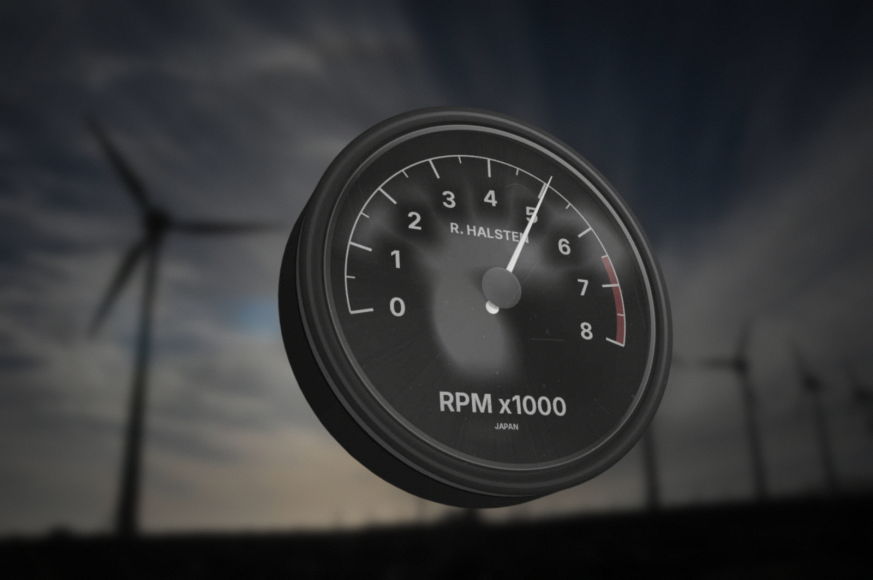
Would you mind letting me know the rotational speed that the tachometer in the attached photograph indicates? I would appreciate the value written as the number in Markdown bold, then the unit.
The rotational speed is **5000** rpm
